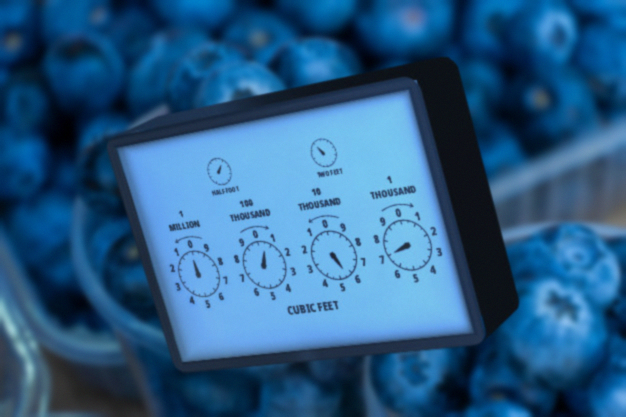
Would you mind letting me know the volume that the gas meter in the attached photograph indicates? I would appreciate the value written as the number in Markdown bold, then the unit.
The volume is **5700** ft³
